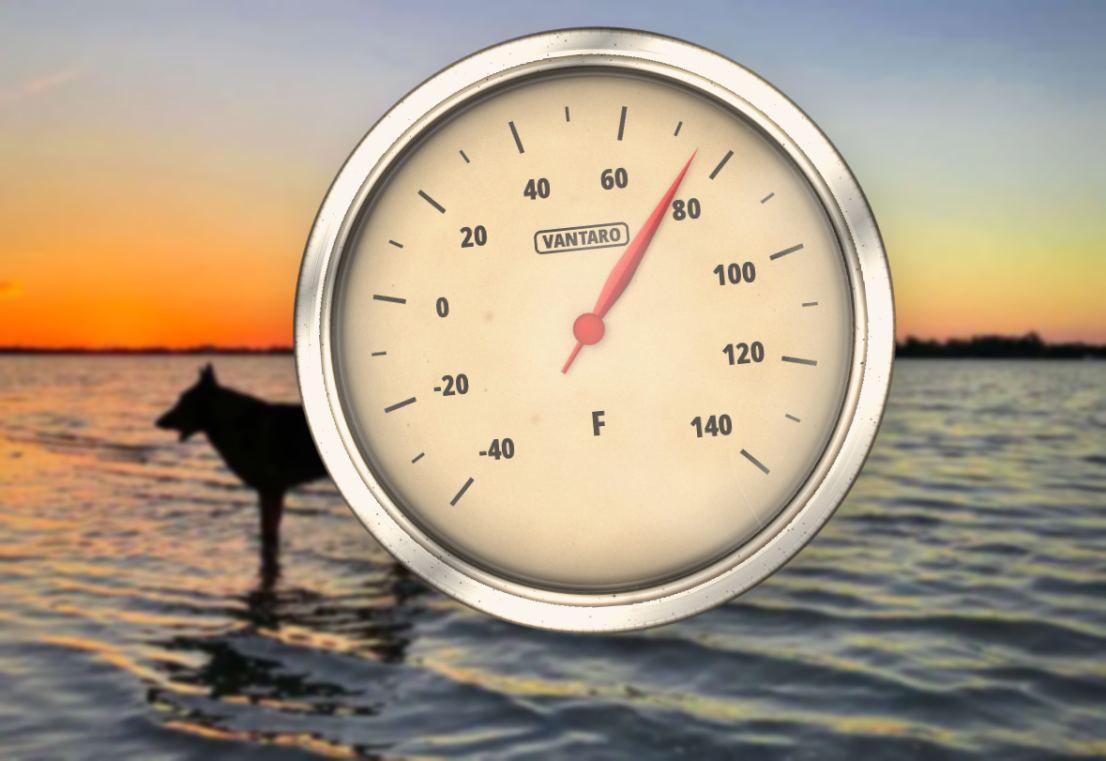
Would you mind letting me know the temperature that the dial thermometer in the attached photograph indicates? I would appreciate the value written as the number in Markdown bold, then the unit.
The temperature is **75** °F
